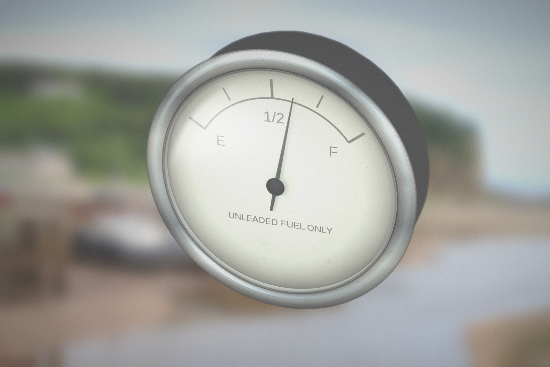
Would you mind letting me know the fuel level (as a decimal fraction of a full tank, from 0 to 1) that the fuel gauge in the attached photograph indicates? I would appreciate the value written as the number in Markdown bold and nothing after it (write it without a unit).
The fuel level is **0.625**
